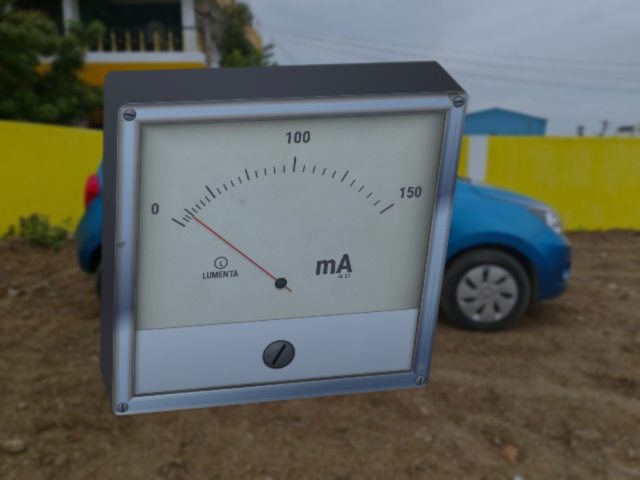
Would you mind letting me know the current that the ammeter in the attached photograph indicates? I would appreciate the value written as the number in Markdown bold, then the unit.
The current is **25** mA
